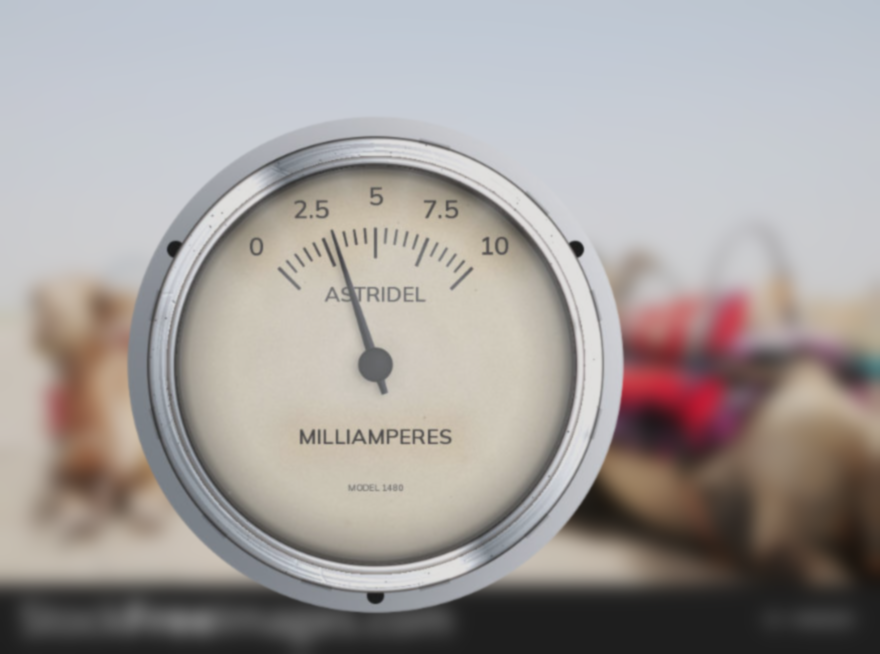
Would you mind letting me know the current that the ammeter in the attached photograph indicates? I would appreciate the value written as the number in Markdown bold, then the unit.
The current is **3** mA
